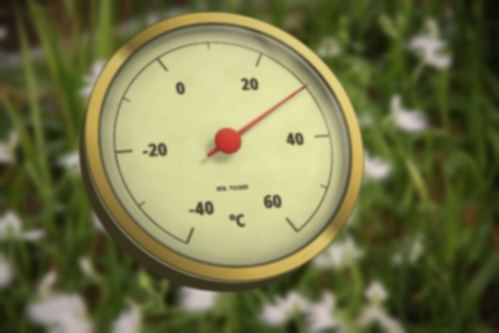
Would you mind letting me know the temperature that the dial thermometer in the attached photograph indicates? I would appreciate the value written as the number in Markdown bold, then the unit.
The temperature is **30** °C
